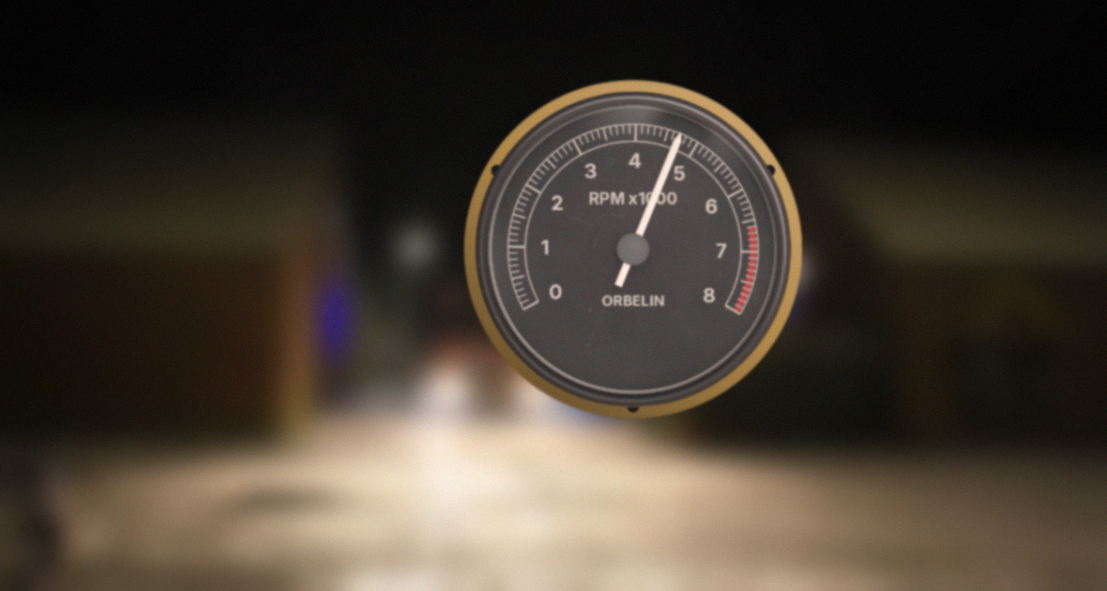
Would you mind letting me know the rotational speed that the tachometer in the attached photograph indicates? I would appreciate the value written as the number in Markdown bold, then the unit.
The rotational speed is **4700** rpm
